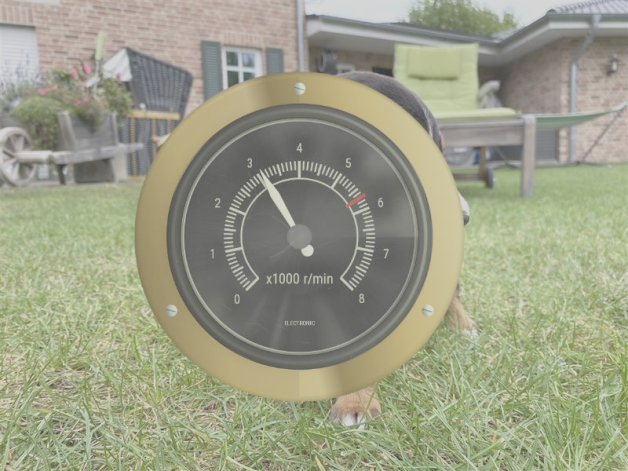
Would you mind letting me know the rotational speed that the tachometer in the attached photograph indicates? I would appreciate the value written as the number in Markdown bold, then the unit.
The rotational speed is **3100** rpm
